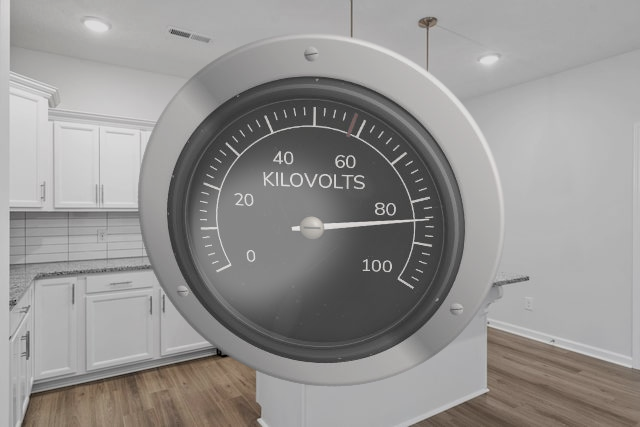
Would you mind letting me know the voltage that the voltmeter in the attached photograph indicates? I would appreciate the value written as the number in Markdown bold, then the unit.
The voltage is **84** kV
